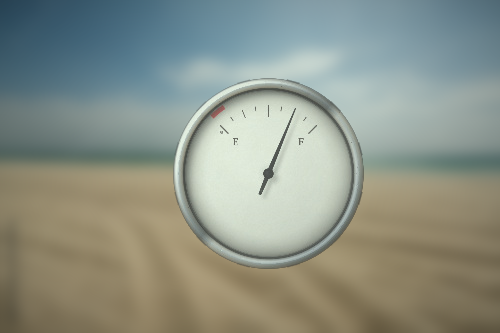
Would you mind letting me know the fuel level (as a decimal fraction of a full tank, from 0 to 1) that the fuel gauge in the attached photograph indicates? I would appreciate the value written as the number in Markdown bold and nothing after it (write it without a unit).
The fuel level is **0.75**
